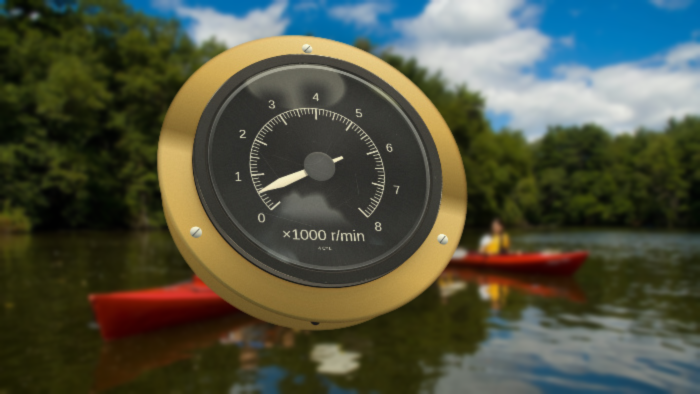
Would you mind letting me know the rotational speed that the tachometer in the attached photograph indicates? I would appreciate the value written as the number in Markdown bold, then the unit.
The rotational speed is **500** rpm
